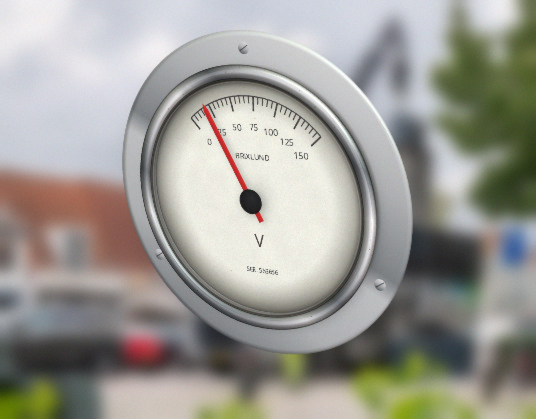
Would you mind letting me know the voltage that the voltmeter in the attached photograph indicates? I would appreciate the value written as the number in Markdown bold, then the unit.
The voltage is **25** V
